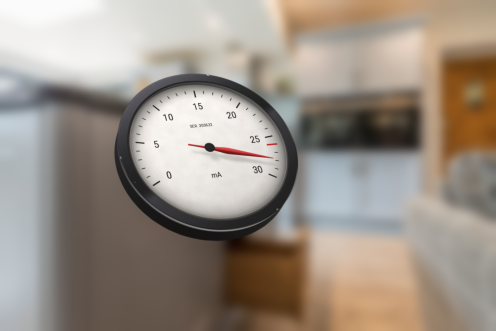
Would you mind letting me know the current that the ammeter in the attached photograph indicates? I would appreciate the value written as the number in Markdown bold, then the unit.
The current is **28** mA
